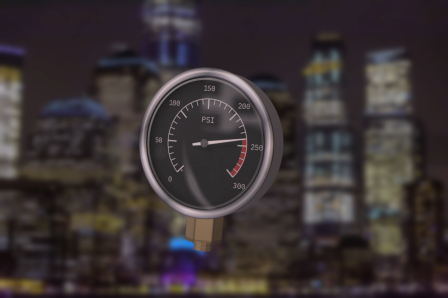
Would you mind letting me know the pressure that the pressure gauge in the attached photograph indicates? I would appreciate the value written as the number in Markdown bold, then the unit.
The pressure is **240** psi
